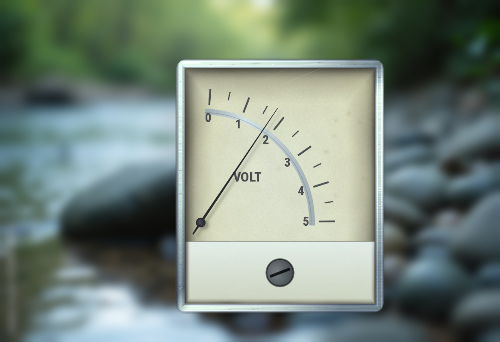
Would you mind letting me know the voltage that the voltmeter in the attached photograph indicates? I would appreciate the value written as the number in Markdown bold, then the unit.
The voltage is **1.75** V
